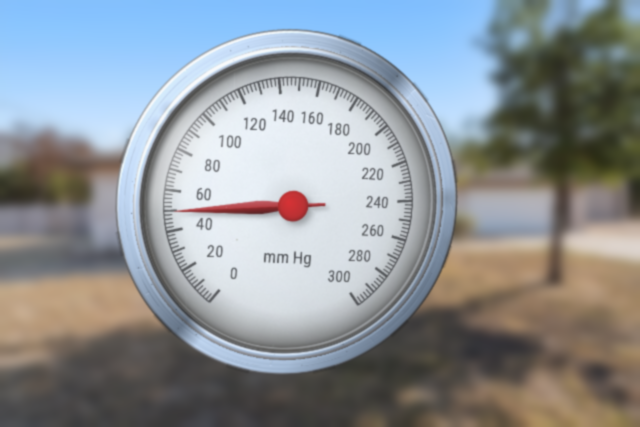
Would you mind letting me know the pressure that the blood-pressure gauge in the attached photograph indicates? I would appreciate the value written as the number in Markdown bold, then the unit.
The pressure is **50** mmHg
